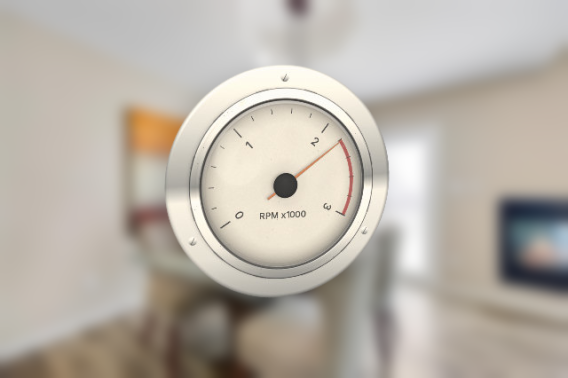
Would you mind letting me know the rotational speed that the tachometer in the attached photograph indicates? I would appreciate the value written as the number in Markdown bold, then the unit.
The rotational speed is **2200** rpm
